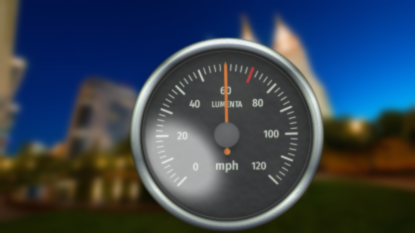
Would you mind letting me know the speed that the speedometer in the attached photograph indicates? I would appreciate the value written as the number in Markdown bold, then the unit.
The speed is **60** mph
